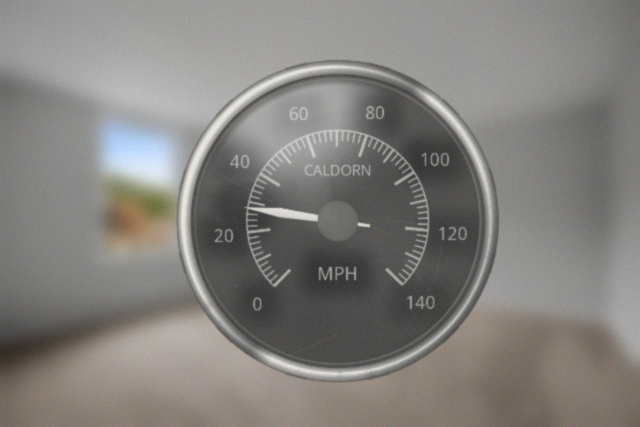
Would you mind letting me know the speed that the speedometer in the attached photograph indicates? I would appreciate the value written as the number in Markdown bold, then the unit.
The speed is **28** mph
